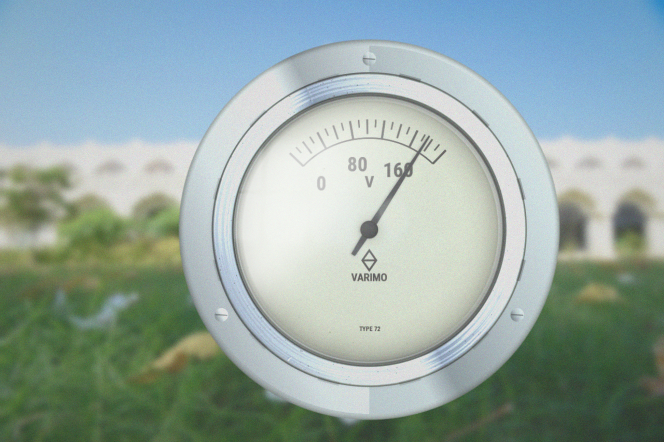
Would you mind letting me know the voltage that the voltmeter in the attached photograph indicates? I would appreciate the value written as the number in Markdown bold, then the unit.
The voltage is **175** V
